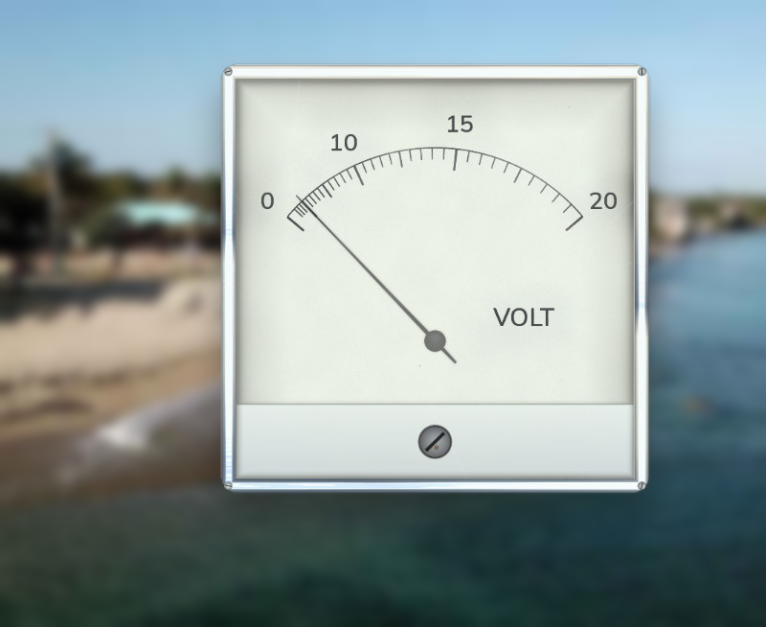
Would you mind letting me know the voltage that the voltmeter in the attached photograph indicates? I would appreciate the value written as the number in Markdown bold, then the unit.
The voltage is **5** V
